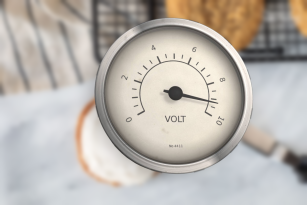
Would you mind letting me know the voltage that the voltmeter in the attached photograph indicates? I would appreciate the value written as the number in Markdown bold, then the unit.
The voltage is **9.25** V
